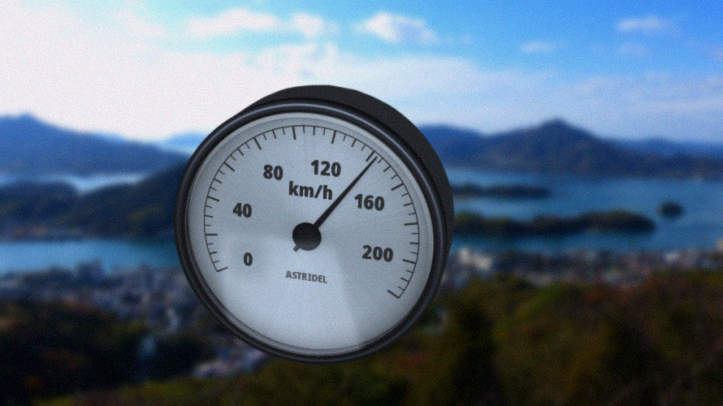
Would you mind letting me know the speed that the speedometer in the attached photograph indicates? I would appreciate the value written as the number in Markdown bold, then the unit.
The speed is **142.5** km/h
